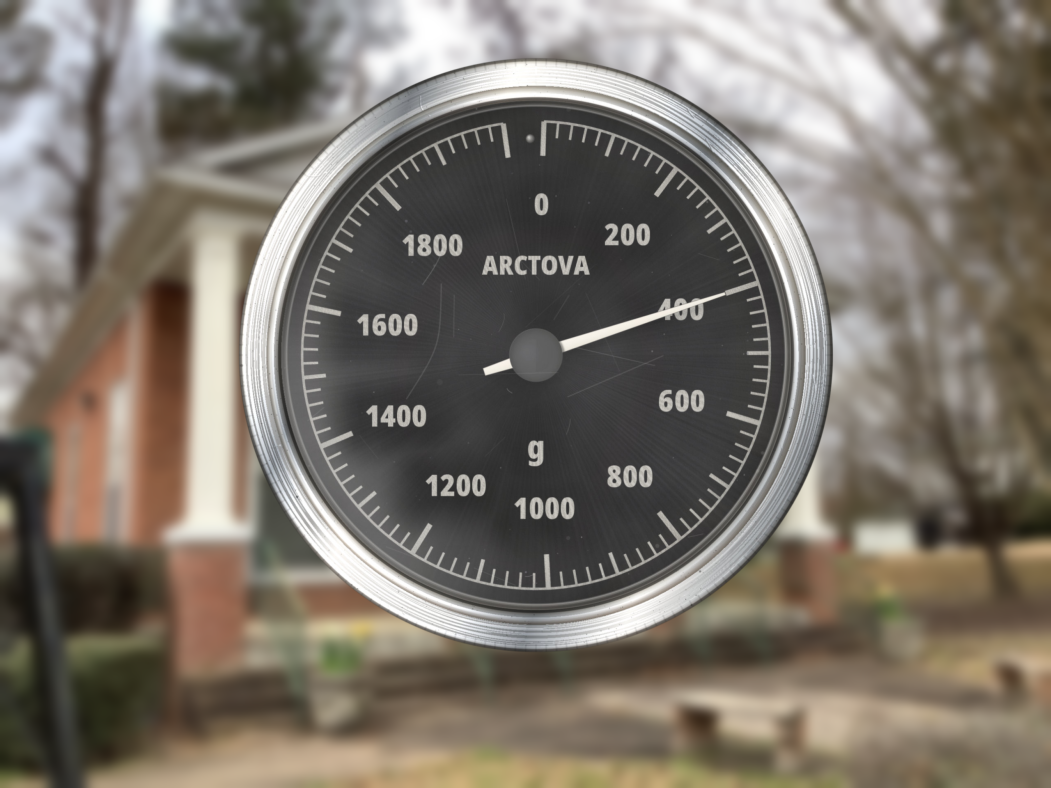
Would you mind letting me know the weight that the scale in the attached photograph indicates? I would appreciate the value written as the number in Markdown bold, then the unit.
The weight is **400** g
